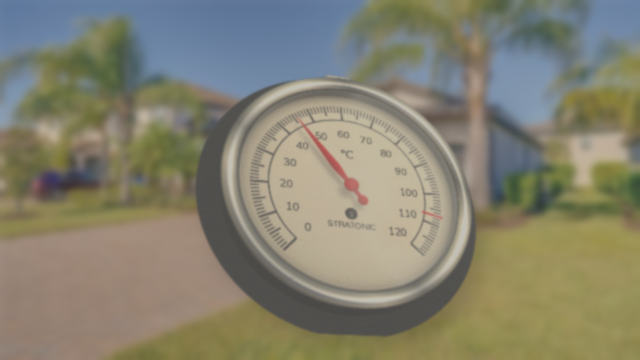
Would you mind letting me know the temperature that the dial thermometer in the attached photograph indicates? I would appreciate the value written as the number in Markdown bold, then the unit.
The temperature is **45** °C
